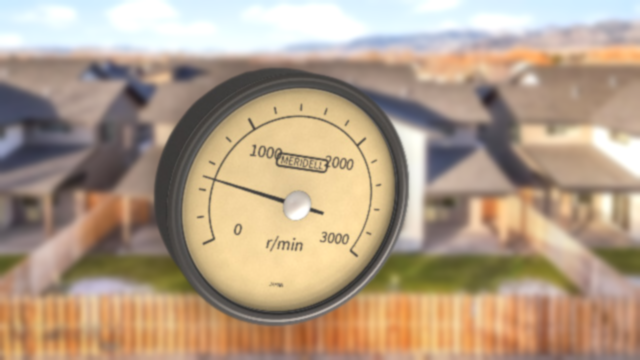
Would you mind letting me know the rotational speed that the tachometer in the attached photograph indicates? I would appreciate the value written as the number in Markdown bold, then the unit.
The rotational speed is **500** rpm
